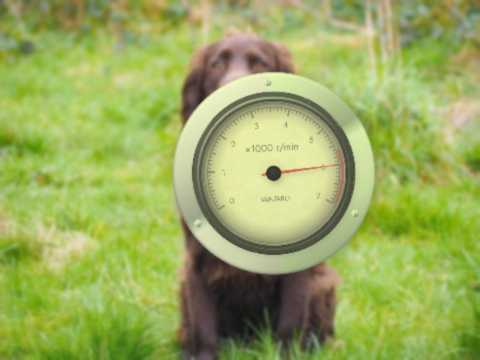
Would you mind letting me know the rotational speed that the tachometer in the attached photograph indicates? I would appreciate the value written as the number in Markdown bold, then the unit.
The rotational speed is **6000** rpm
